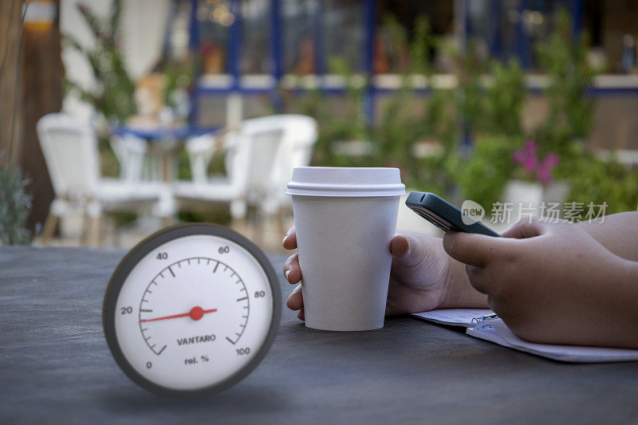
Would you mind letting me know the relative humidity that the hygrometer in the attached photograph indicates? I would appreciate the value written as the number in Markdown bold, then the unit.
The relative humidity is **16** %
